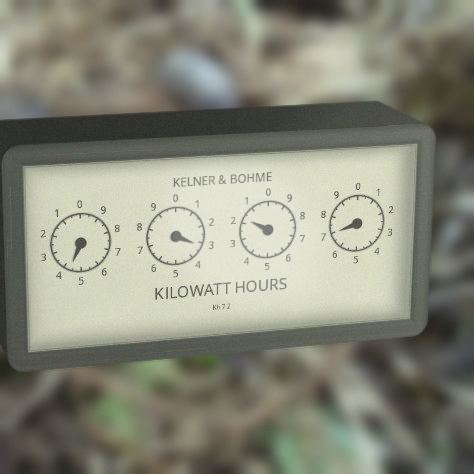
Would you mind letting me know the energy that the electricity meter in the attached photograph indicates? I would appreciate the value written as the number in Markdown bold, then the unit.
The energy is **4317** kWh
